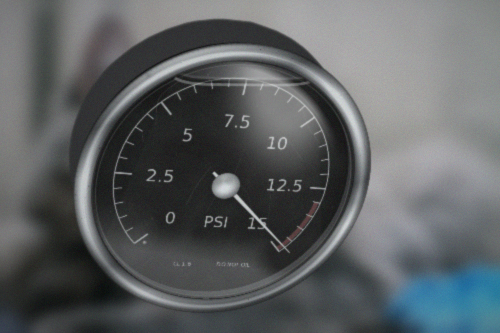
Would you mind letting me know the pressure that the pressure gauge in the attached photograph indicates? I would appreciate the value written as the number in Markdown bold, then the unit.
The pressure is **14.75** psi
